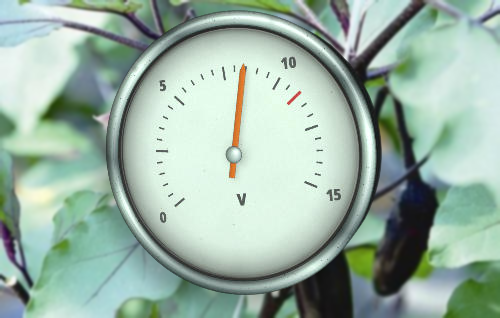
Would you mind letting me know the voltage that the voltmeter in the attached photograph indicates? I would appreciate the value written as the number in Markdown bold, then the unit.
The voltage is **8.5** V
